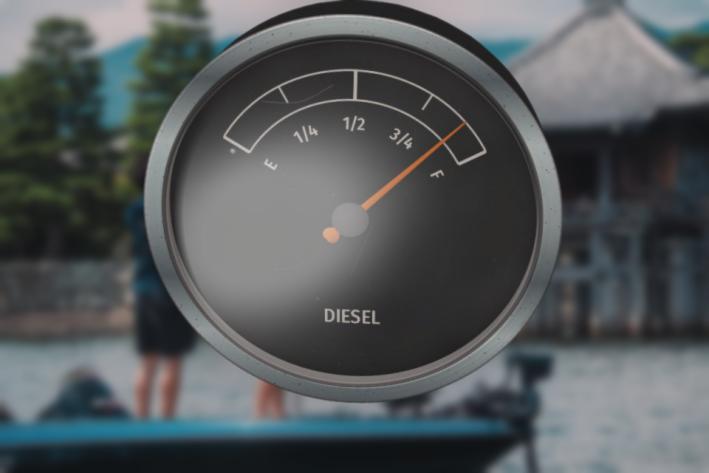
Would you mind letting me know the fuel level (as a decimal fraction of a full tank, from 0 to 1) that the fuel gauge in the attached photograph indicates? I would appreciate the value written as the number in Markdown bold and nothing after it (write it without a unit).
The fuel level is **0.875**
